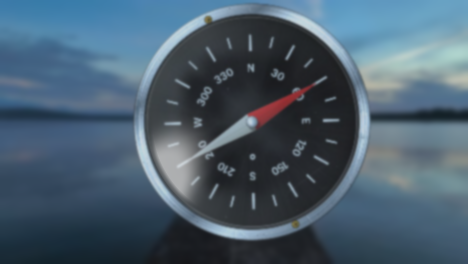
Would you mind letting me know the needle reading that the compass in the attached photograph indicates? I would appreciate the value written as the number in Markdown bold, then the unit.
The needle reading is **60** °
